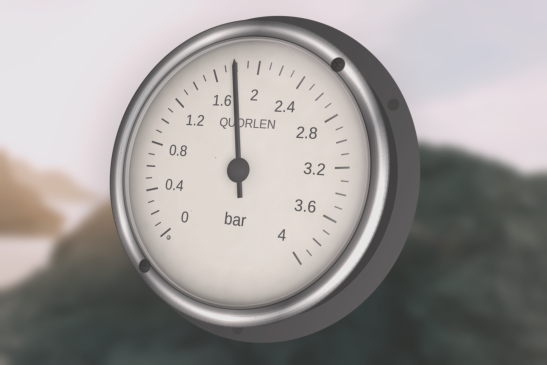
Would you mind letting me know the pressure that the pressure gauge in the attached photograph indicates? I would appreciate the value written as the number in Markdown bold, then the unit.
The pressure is **1.8** bar
